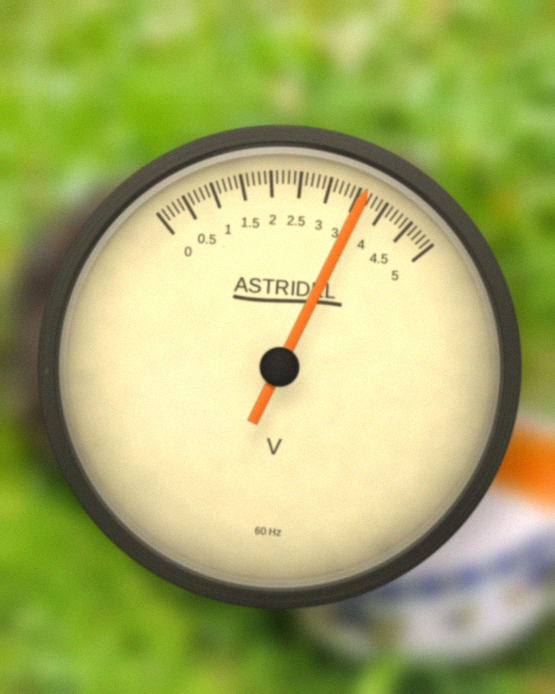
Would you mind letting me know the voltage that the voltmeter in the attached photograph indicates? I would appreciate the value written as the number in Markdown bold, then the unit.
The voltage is **3.6** V
